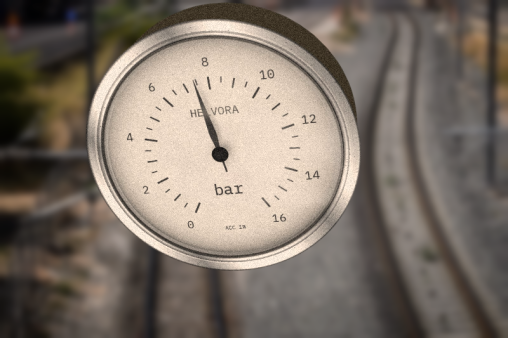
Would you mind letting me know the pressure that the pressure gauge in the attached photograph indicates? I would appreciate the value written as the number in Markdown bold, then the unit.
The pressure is **7.5** bar
